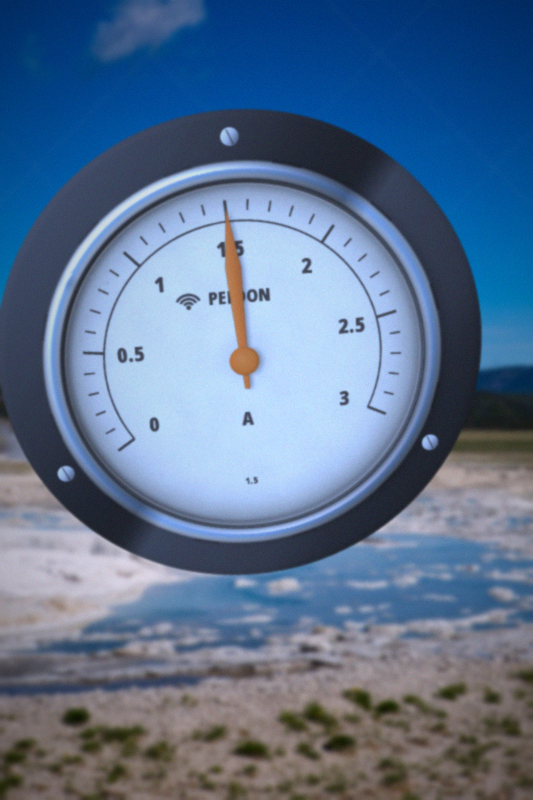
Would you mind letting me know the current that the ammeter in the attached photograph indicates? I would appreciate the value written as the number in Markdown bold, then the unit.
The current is **1.5** A
